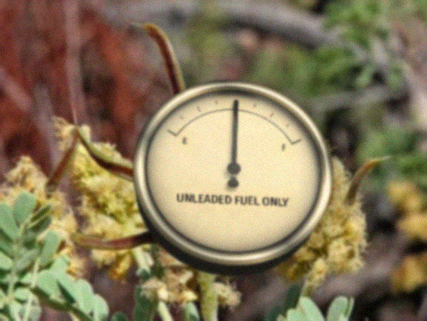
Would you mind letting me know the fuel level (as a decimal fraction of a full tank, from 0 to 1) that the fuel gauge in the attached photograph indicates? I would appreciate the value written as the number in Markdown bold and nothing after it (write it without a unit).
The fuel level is **0.5**
